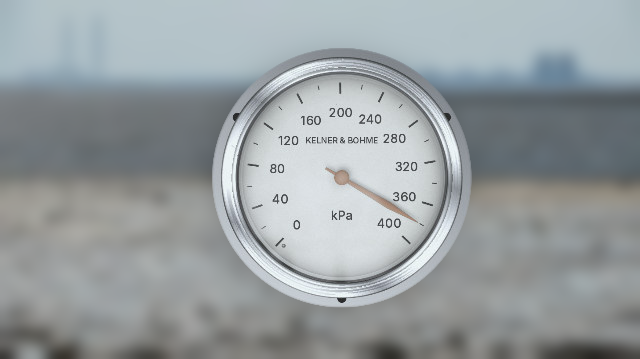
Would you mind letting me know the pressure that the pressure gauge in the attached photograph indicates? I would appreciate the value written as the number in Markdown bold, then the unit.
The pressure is **380** kPa
